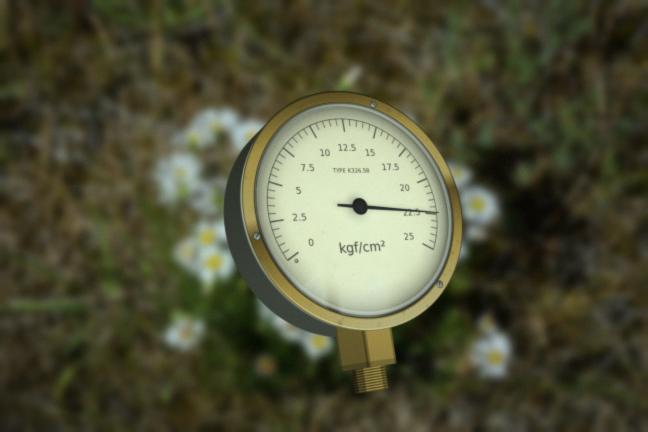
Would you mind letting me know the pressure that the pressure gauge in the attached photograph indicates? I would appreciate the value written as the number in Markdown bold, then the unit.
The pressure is **22.5** kg/cm²
